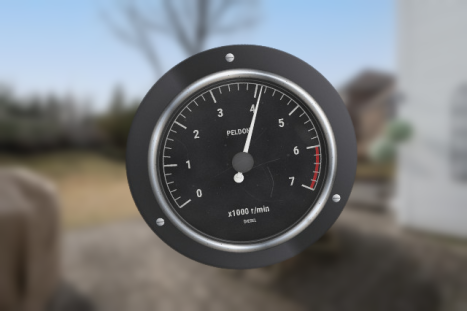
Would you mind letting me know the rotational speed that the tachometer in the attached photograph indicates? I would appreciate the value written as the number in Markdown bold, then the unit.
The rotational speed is **4100** rpm
